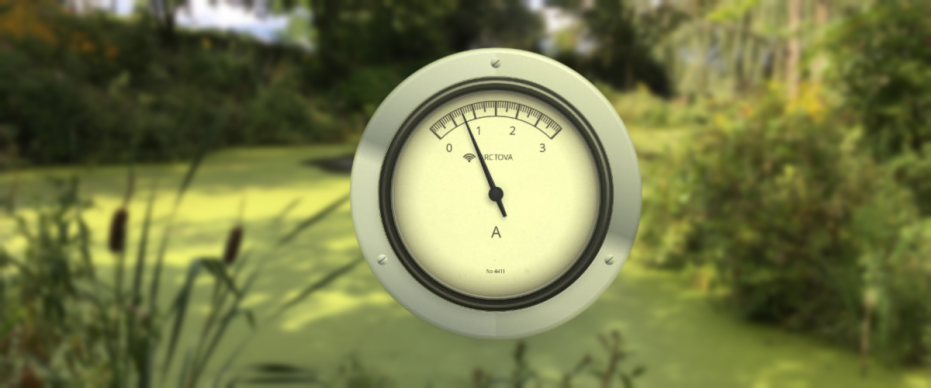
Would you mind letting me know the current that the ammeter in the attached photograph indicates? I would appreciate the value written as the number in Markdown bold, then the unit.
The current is **0.75** A
